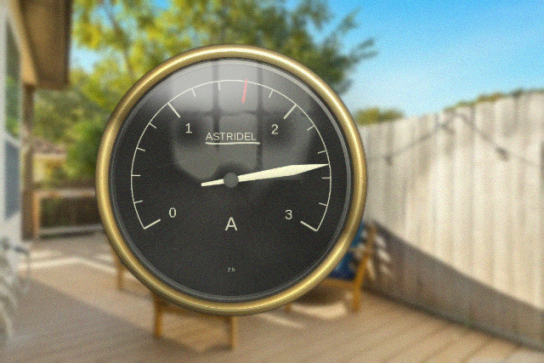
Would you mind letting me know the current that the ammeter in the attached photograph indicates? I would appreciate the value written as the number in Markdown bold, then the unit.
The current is **2.5** A
